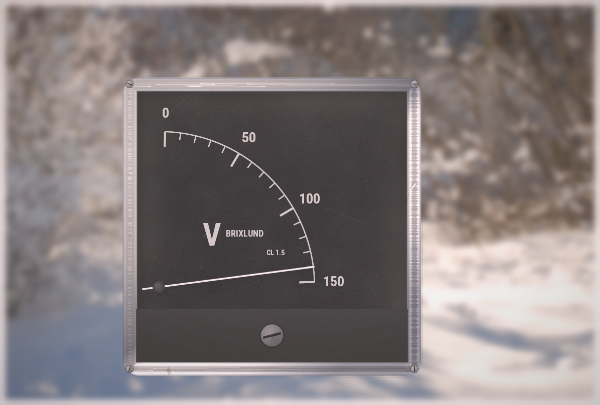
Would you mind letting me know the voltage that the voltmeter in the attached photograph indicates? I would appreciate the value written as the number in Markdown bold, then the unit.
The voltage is **140** V
